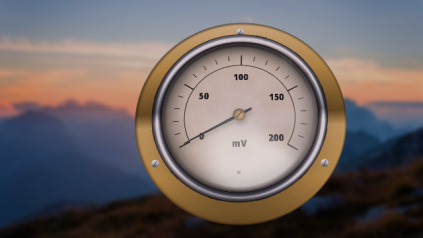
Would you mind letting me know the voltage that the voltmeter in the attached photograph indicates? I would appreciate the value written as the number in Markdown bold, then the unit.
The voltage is **0** mV
